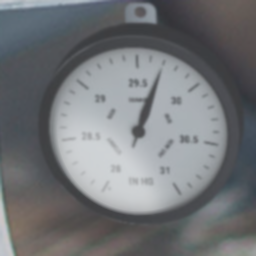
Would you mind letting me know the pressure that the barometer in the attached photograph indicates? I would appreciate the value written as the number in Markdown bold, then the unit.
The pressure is **29.7** inHg
